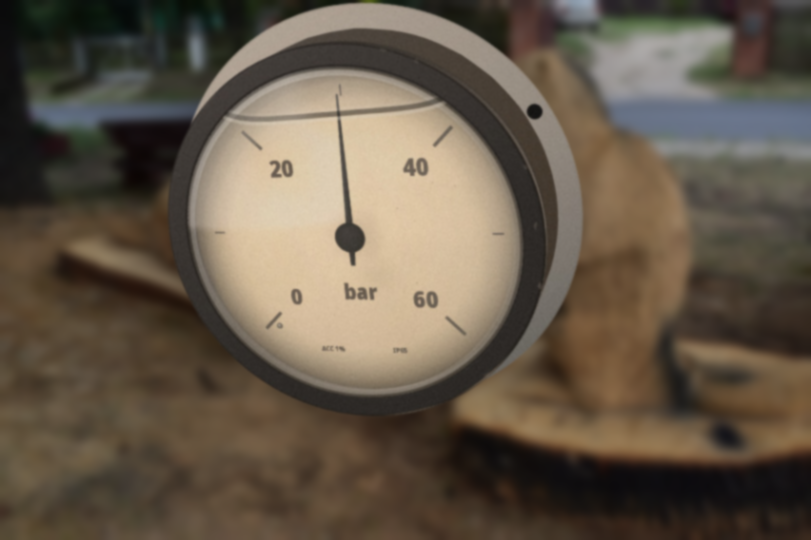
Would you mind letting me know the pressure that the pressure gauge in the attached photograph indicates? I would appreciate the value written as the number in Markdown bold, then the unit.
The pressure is **30** bar
